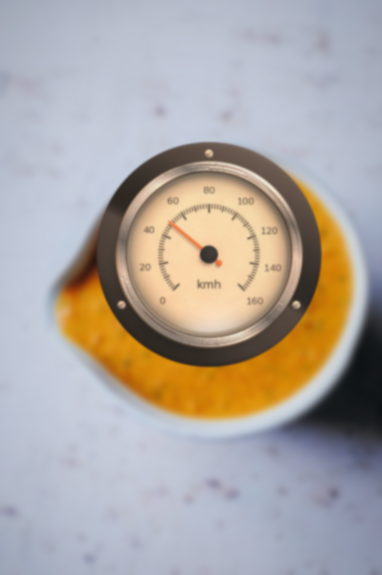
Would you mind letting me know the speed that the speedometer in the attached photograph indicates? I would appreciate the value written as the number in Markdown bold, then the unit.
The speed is **50** km/h
